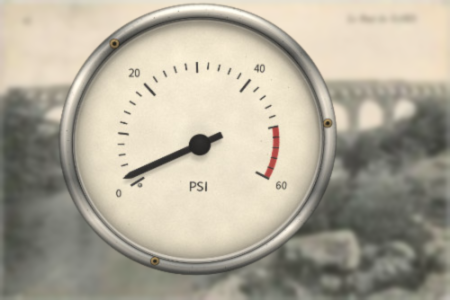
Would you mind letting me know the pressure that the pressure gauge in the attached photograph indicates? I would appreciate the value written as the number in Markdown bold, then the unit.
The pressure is **2** psi
